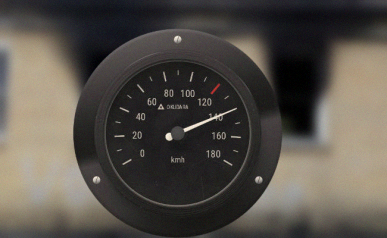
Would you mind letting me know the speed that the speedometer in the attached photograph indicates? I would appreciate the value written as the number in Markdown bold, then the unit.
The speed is **140** km/h
